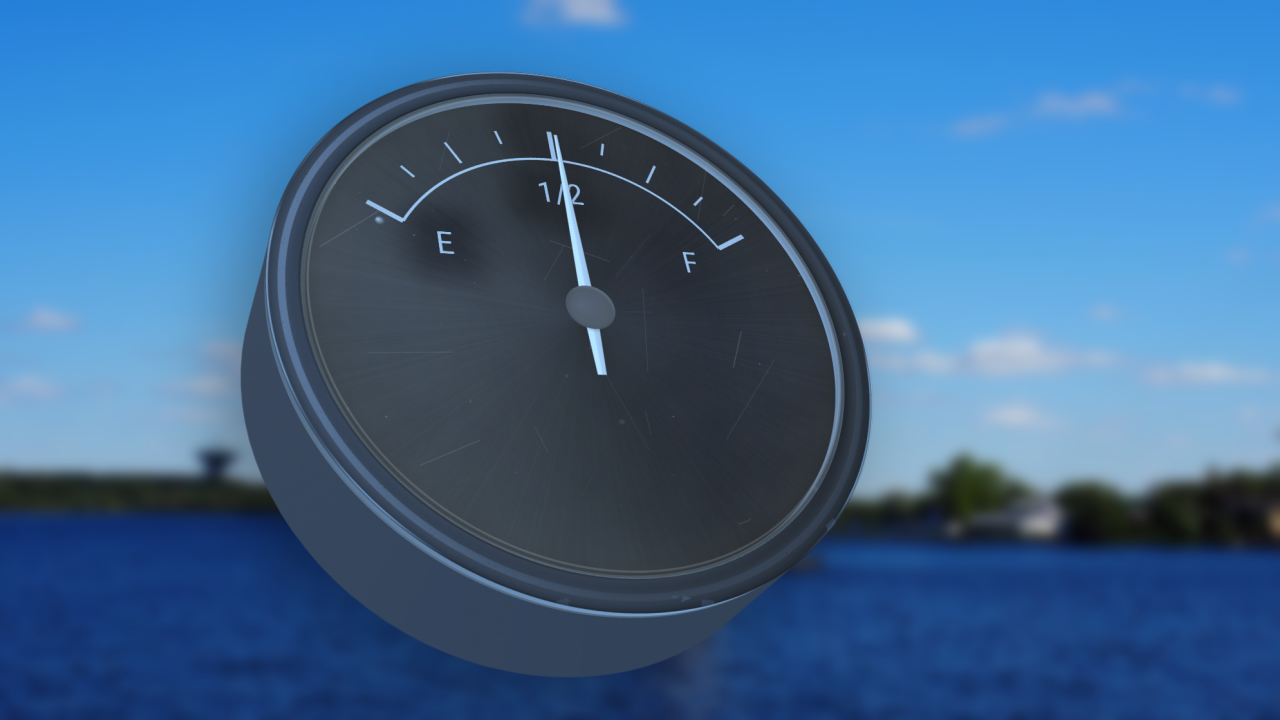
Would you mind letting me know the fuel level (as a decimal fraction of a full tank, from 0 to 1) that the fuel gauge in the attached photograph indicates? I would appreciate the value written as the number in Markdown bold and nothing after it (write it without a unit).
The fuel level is **0.5**
